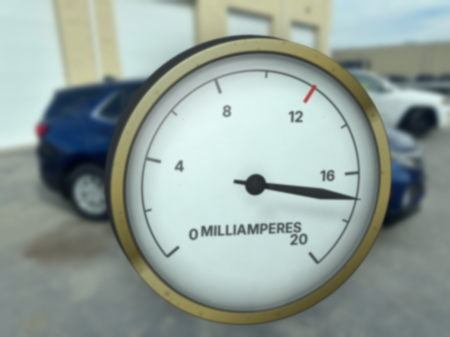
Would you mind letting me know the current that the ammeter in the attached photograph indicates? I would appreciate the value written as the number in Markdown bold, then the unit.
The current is **17** mA
